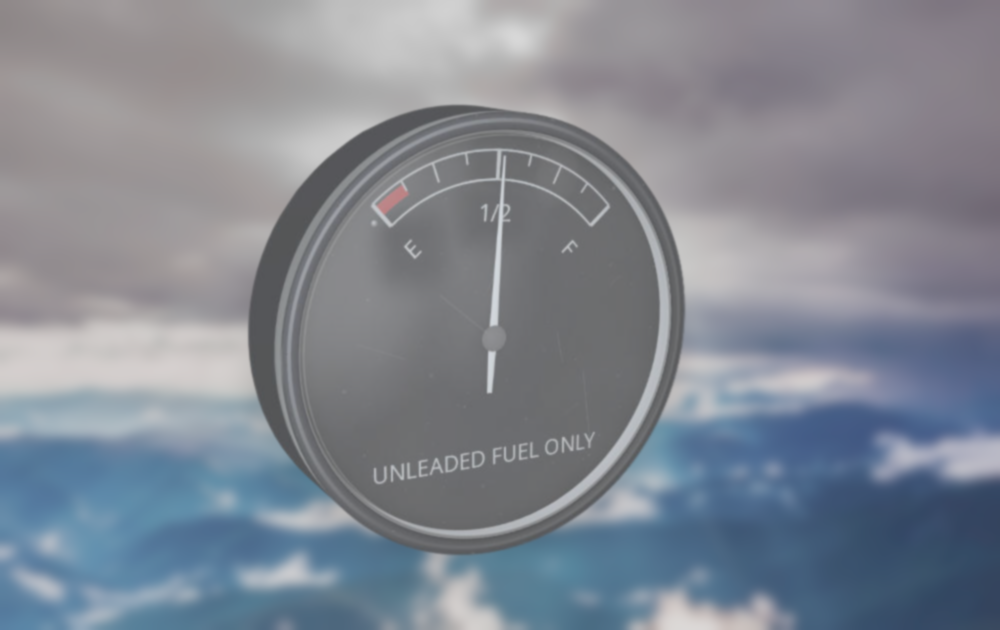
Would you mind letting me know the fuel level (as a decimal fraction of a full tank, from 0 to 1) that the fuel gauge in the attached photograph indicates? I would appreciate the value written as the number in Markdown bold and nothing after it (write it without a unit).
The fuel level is **0.5**
